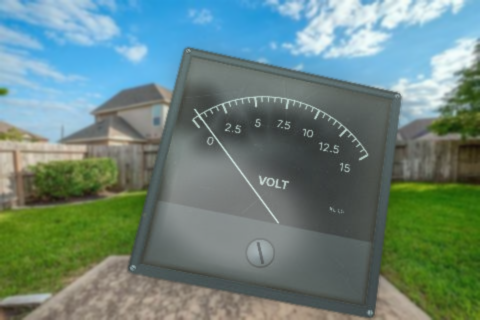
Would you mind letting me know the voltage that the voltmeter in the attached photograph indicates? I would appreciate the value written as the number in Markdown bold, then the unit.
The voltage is **0.5** V
